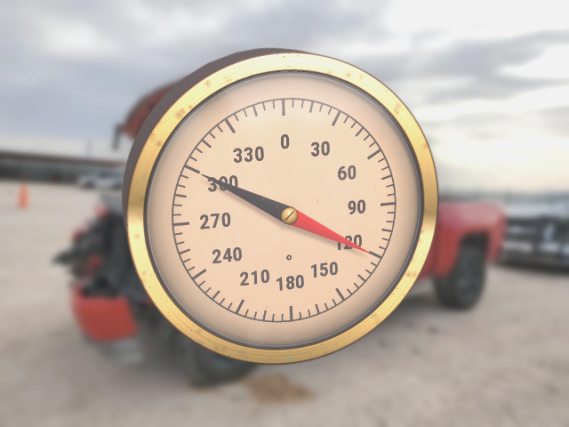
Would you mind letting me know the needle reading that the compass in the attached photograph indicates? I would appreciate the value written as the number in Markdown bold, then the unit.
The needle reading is **120** °
